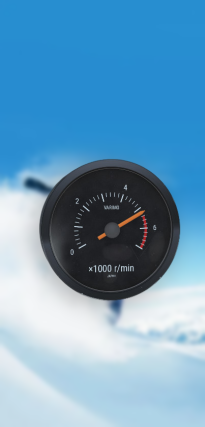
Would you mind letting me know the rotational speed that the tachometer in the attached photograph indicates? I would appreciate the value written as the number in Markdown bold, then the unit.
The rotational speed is **5200** rpm
